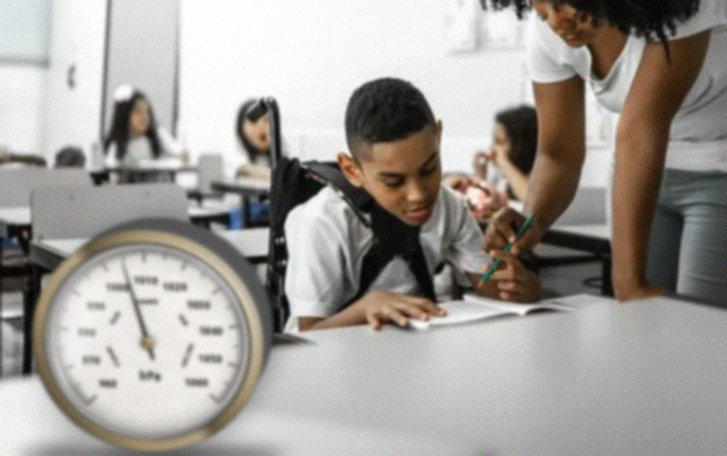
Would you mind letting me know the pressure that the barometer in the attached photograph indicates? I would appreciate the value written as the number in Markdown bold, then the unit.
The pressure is **1005** hPa
